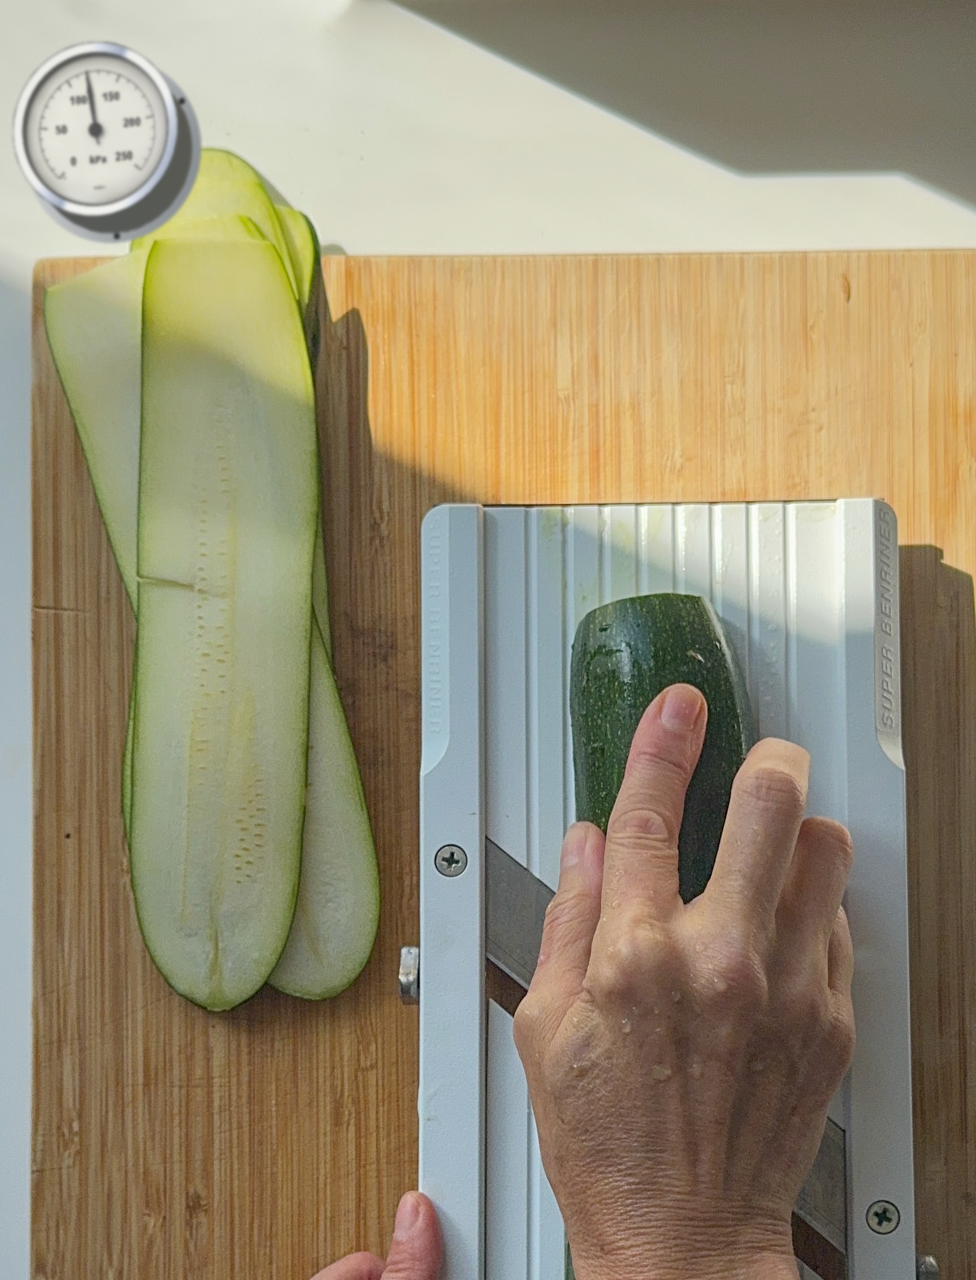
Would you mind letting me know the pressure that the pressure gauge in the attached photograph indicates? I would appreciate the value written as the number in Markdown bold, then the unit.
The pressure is **120** kPa
